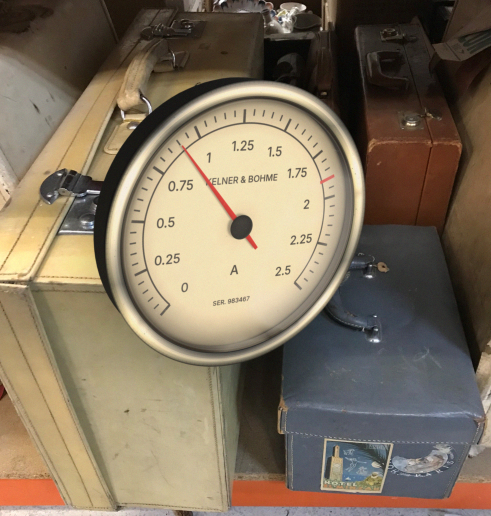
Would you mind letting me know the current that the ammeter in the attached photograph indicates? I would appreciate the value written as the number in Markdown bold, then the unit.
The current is **0.9** A
